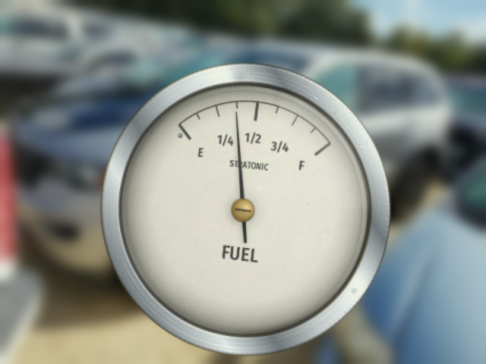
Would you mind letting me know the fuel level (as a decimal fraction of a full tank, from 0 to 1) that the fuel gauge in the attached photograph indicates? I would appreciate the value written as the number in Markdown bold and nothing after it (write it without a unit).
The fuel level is **0.375**
